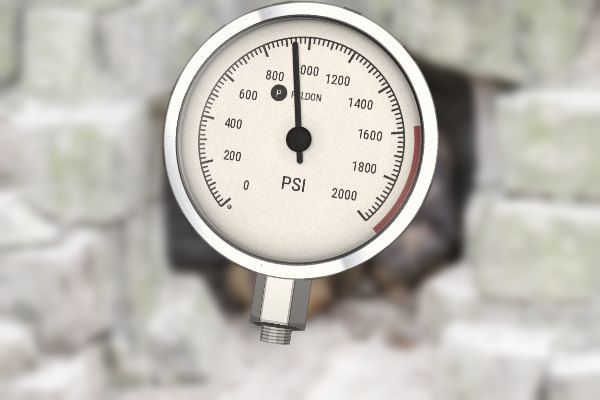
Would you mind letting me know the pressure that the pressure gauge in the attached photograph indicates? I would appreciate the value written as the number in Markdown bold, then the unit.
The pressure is **940** psi
